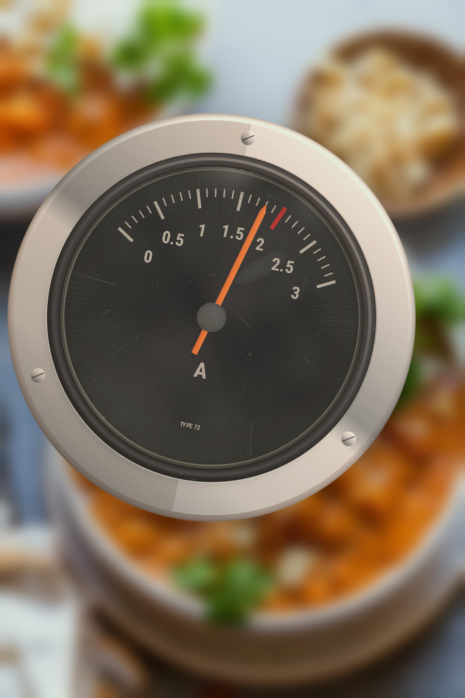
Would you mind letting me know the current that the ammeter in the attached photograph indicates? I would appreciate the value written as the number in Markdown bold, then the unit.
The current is **1.8** A
